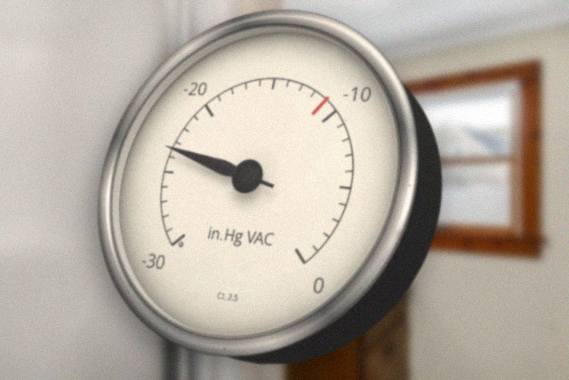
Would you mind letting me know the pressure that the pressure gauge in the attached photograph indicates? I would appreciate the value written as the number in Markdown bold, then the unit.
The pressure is **-23.5** inHg
